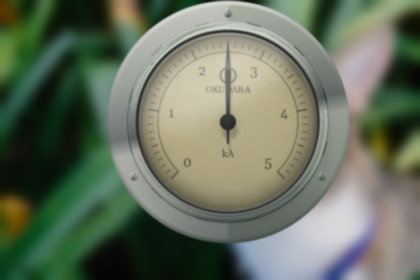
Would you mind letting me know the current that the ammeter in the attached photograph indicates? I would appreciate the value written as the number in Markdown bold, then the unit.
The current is **2.5** kA
